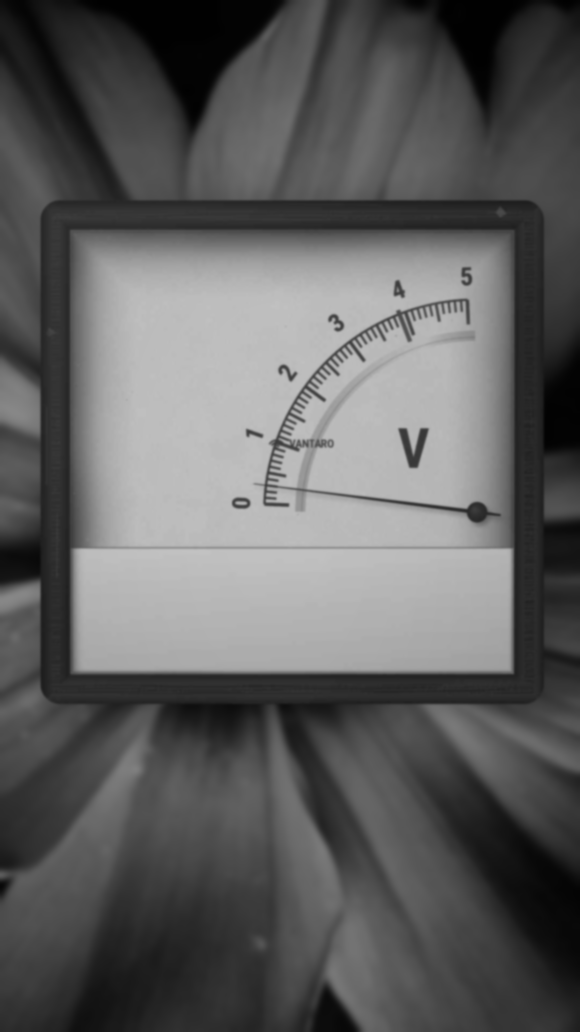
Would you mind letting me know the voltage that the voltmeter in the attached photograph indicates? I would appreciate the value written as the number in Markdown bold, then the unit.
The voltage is **0.3** V
